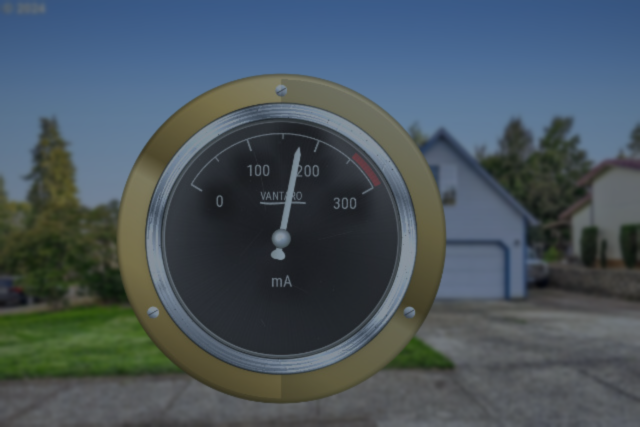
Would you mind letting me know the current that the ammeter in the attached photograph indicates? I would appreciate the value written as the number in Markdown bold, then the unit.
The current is **175** mA
